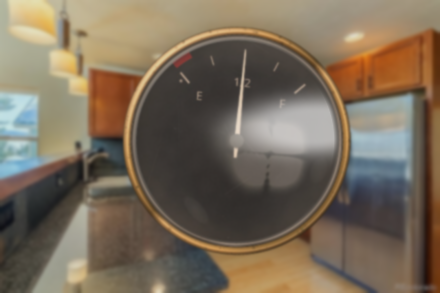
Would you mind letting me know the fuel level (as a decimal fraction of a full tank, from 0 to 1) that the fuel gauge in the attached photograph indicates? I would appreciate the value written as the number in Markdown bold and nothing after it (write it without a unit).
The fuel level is **0.5**
